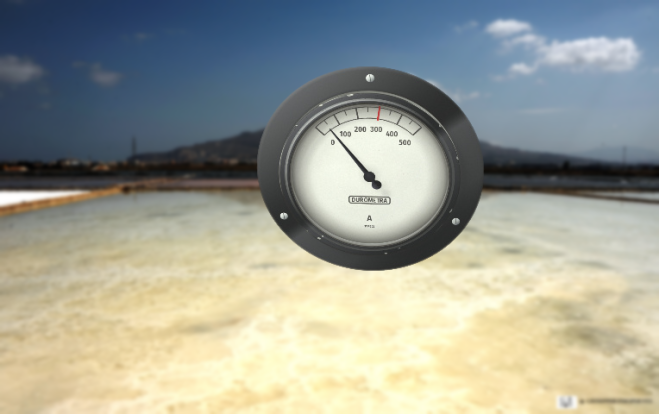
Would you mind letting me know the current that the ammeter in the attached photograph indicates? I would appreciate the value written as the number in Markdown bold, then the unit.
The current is **50** A
